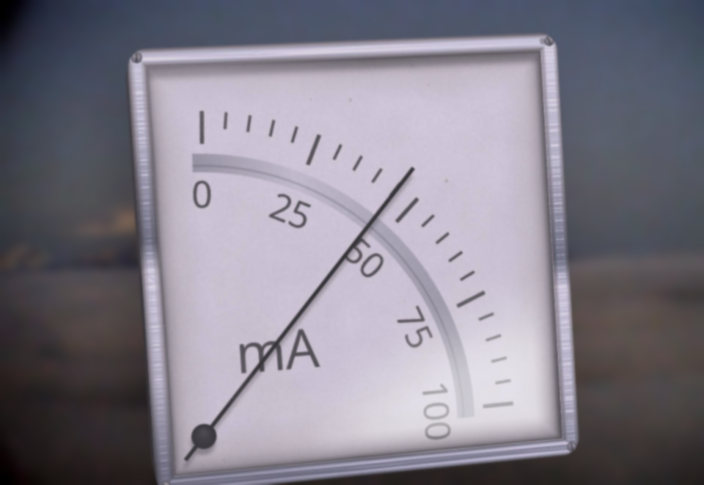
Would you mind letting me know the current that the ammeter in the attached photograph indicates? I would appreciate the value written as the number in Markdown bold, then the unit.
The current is **45** mA
